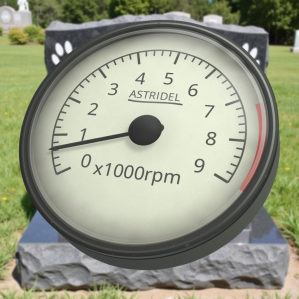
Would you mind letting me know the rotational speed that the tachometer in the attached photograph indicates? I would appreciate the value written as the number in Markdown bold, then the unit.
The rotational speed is **600** rpm
